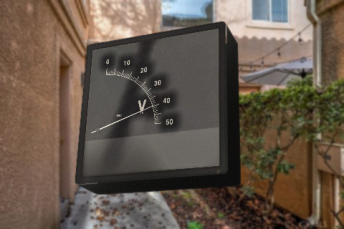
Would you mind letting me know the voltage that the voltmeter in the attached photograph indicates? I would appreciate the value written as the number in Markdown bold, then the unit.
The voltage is **40** V
